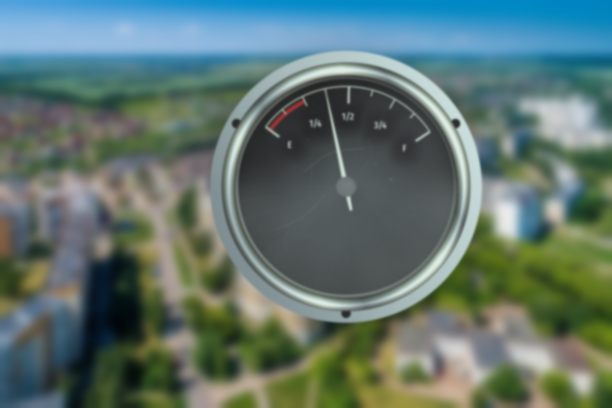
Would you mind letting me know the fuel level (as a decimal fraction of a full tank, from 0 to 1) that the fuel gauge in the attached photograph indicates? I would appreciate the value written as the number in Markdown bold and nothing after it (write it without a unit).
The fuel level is **0.375**
